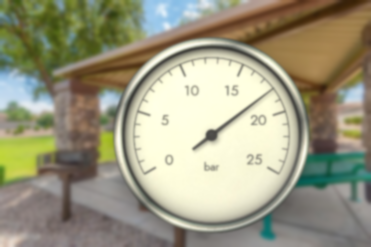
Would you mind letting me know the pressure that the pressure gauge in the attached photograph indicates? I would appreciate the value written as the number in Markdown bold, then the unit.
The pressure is **18** bar
